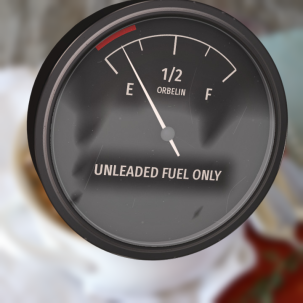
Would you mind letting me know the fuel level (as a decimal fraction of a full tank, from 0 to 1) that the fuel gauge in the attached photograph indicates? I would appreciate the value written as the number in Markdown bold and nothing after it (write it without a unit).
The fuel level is **0.125**
